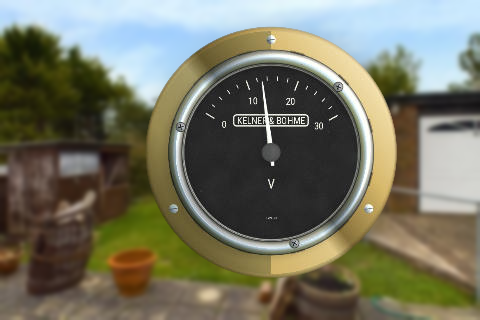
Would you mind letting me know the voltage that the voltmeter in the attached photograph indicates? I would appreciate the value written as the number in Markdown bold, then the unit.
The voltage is **13** V
